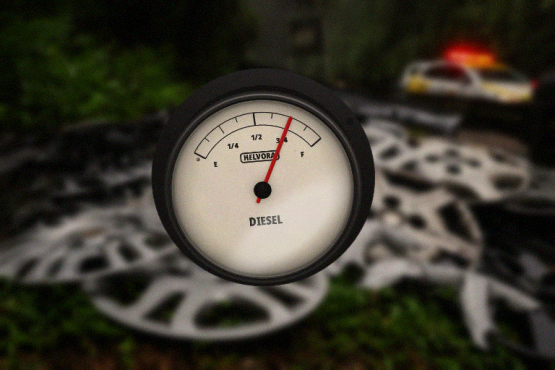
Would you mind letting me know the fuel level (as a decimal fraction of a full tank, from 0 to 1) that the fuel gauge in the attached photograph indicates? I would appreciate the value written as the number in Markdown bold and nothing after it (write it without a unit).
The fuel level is **0.75**
